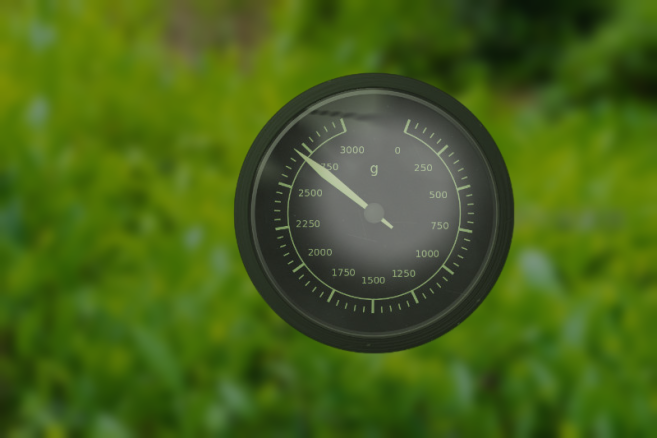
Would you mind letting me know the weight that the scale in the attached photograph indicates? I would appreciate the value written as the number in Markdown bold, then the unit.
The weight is **2700** g
